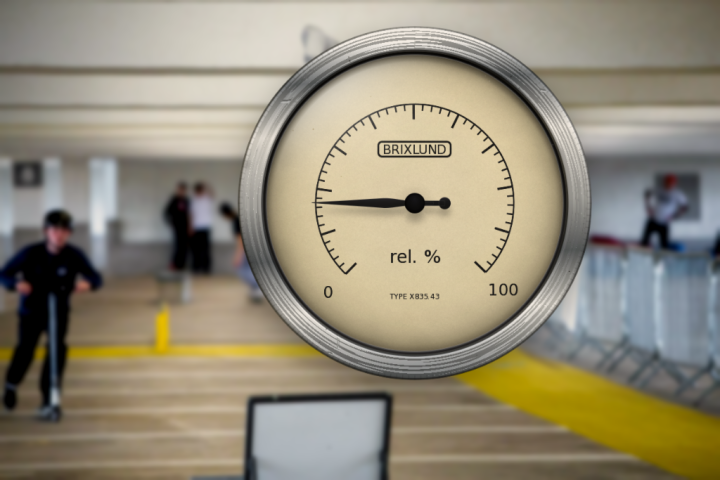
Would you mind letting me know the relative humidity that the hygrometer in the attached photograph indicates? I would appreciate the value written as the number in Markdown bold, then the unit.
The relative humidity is **17** %
